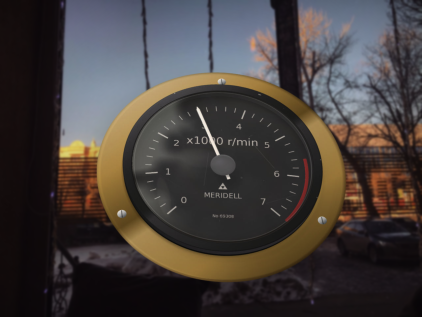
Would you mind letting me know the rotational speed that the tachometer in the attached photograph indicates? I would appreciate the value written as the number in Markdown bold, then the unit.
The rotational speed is **3000** rpm
